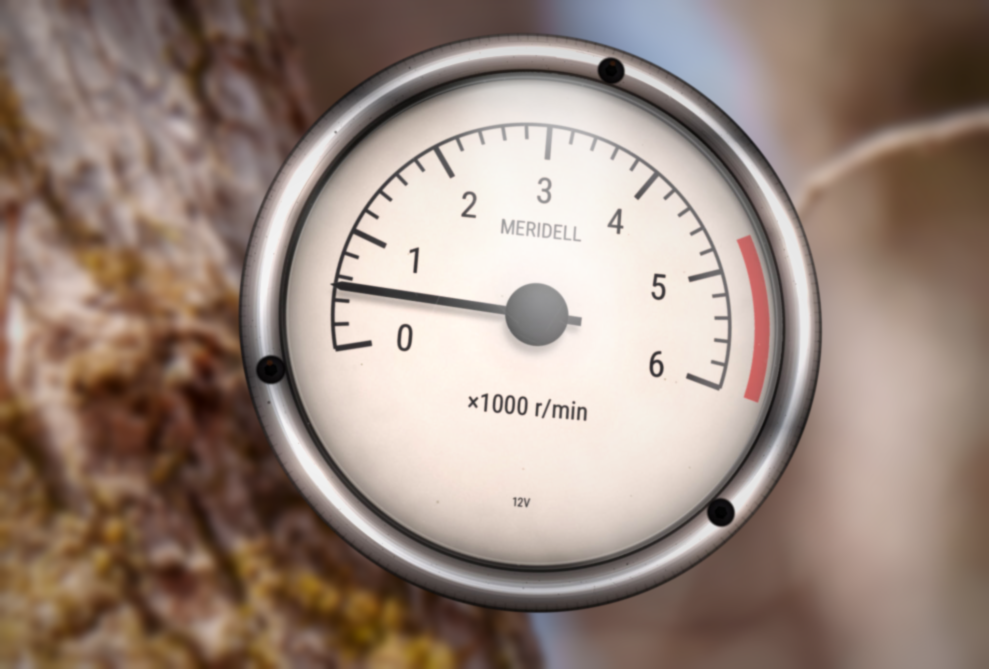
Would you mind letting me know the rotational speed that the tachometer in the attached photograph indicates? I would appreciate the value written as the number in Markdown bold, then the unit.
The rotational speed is **500** rpm
